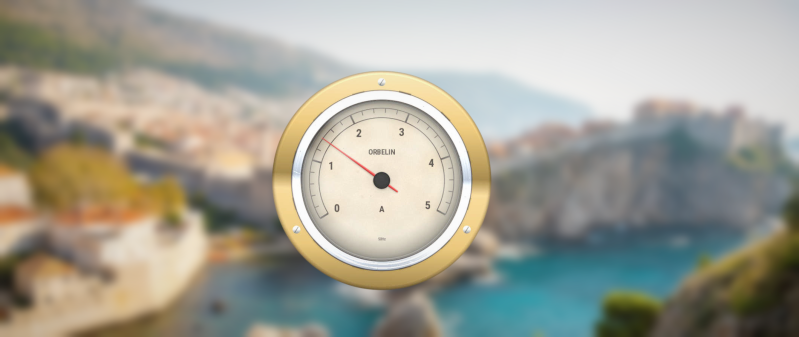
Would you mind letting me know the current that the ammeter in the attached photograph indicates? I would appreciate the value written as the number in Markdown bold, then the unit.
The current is **1.4** A
